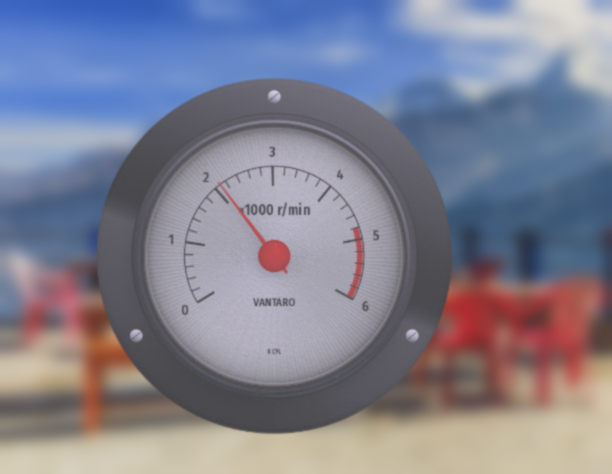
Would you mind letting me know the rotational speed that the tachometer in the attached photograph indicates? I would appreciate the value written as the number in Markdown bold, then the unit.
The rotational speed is **2100** rpm
